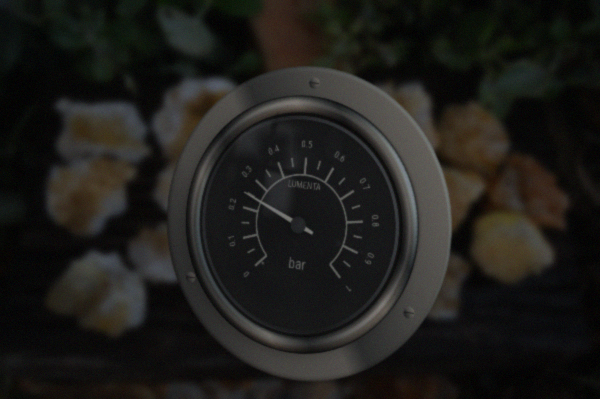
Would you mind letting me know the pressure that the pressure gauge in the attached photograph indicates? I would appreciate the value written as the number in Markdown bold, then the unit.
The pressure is **0.25** bar
